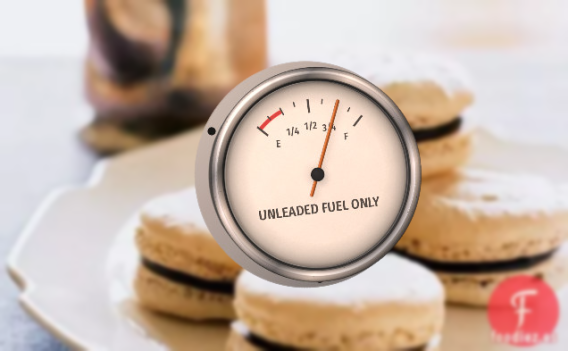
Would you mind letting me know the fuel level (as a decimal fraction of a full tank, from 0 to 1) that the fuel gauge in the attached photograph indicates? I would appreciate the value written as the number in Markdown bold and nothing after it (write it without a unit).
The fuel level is **0.75**
